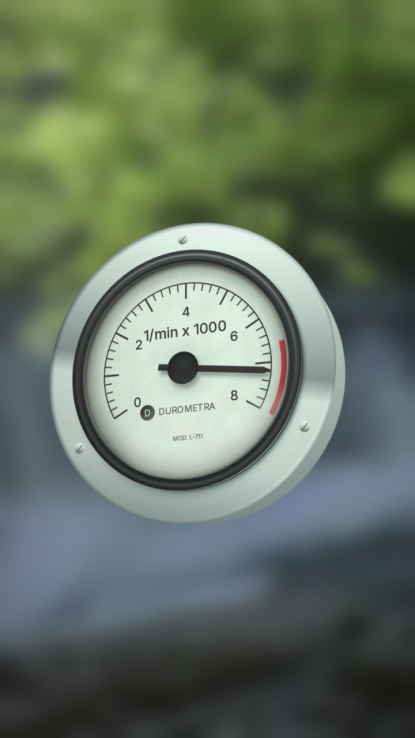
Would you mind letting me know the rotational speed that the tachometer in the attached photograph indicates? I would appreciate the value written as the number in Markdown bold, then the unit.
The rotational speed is **7200** rpm
